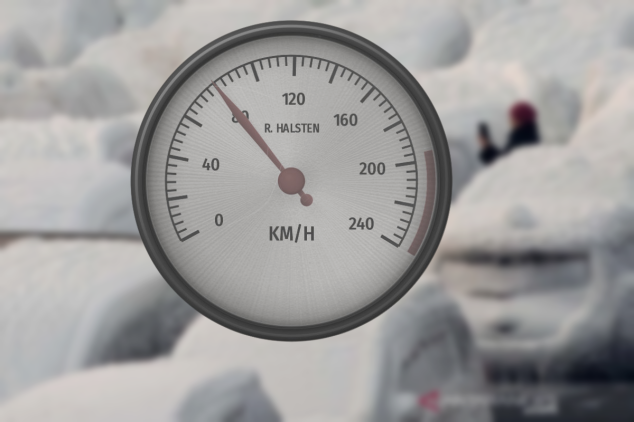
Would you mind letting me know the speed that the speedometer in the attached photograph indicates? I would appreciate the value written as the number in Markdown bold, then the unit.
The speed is **80** km/h
